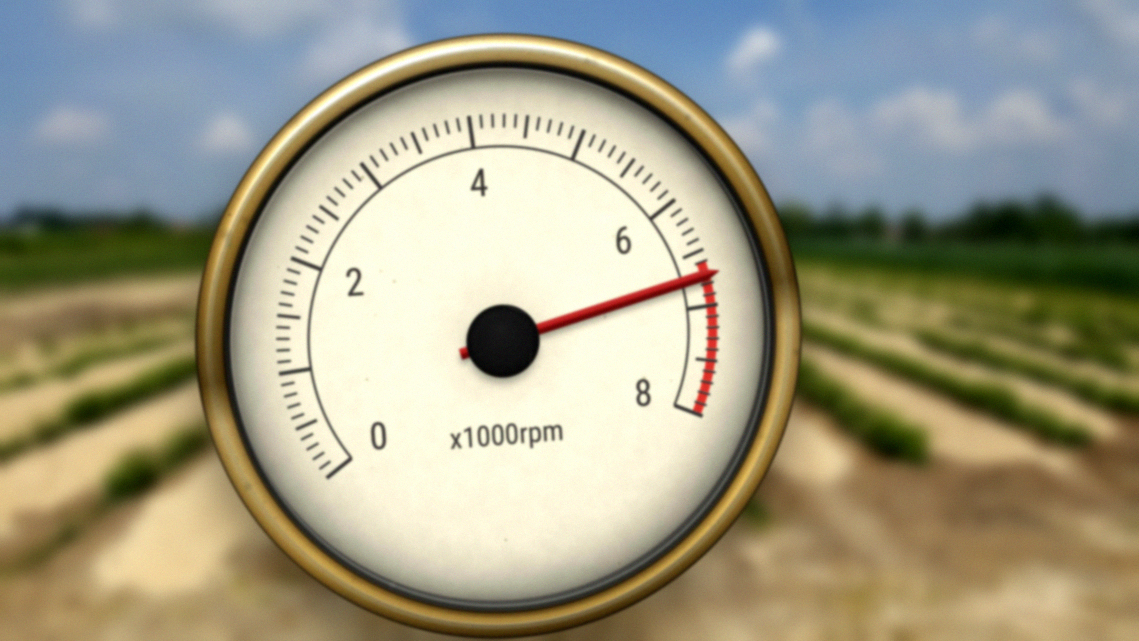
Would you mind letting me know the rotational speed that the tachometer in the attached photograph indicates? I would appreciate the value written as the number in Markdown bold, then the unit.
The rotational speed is **6700** rpm
